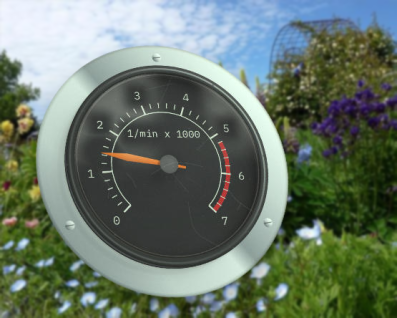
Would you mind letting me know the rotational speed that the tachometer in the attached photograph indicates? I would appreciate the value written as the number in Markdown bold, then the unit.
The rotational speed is **1400** rpm
